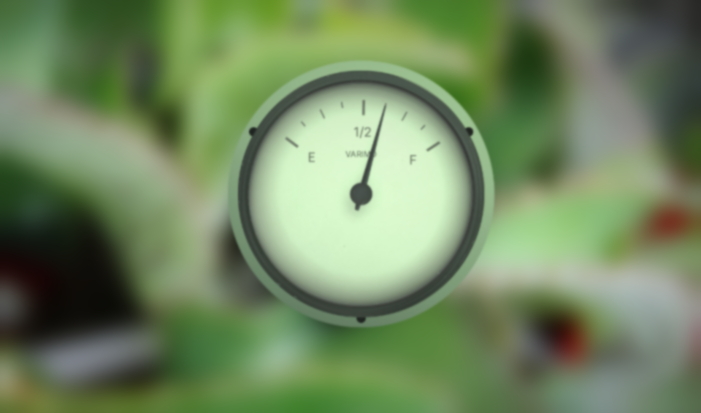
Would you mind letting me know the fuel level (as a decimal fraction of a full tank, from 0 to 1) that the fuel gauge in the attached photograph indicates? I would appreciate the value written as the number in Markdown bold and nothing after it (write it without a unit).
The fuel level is **0.625**
